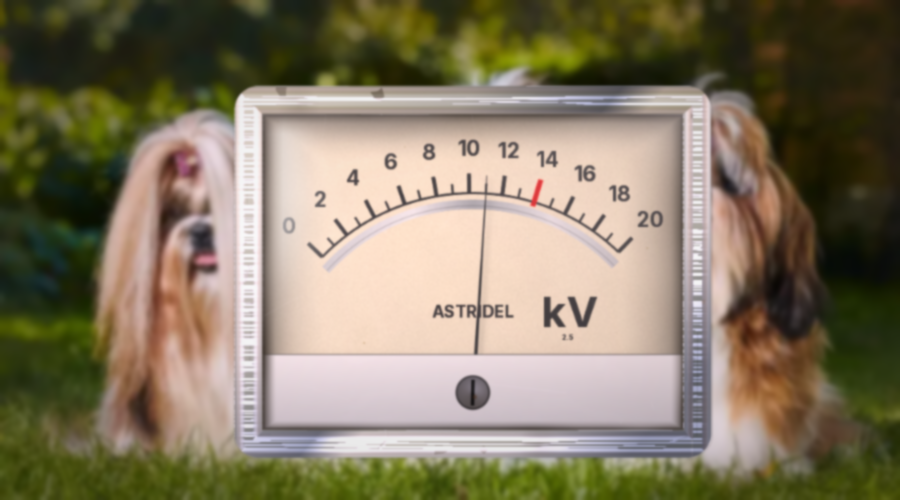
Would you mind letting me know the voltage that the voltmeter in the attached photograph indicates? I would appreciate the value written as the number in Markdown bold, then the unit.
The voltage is **11** kV
